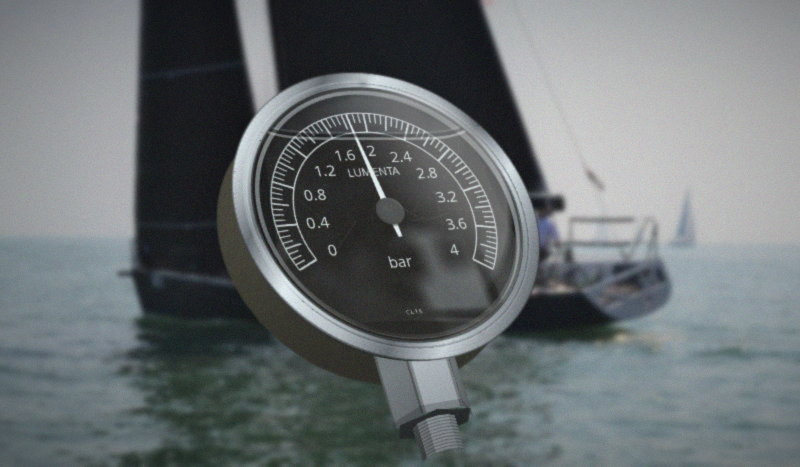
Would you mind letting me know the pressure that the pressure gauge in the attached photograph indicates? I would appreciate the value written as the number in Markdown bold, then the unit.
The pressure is **1.8** bar
